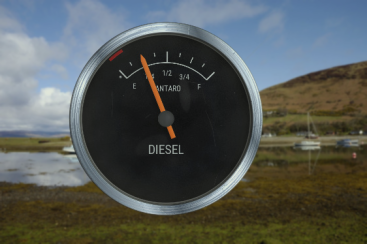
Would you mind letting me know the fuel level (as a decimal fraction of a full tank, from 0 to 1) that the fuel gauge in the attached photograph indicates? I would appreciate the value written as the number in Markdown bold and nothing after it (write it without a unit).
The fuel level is **0.25**
